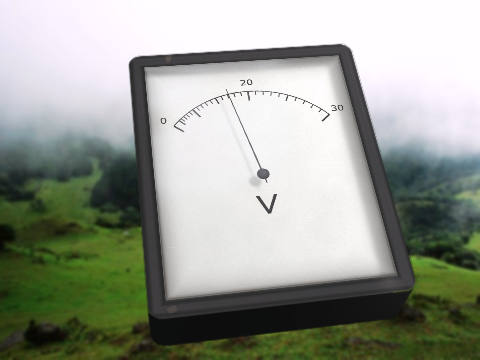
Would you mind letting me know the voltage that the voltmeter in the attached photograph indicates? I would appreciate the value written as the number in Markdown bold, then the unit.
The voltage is **17** V
